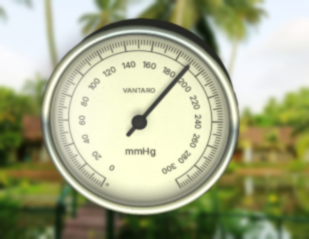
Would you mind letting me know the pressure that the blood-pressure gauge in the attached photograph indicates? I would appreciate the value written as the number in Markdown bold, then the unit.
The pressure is **190** mmHg
